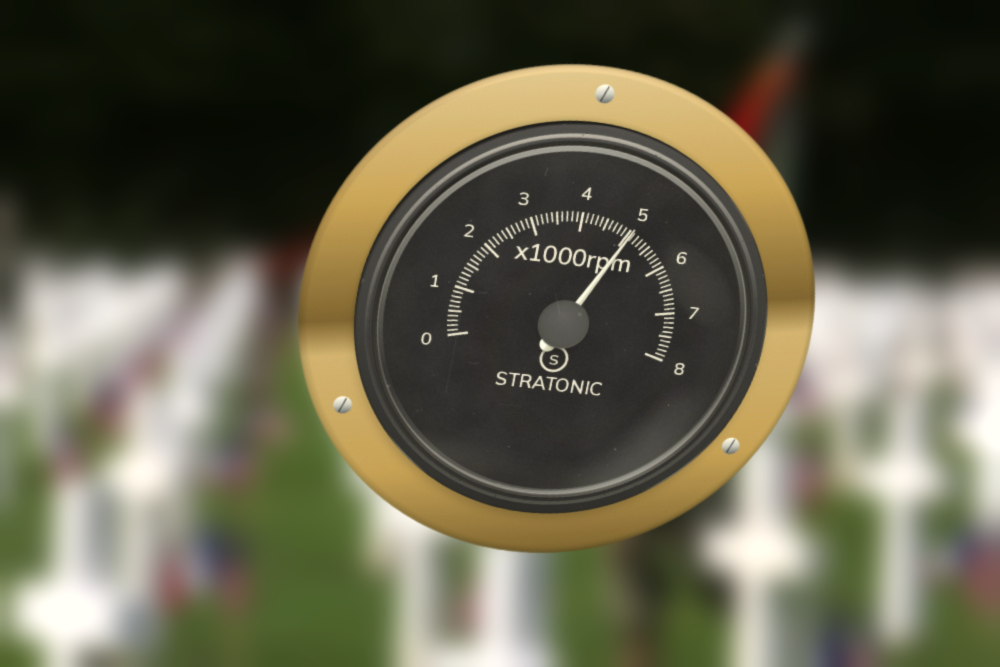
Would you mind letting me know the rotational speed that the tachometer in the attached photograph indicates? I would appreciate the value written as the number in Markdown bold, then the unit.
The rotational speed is **5000** rpm
